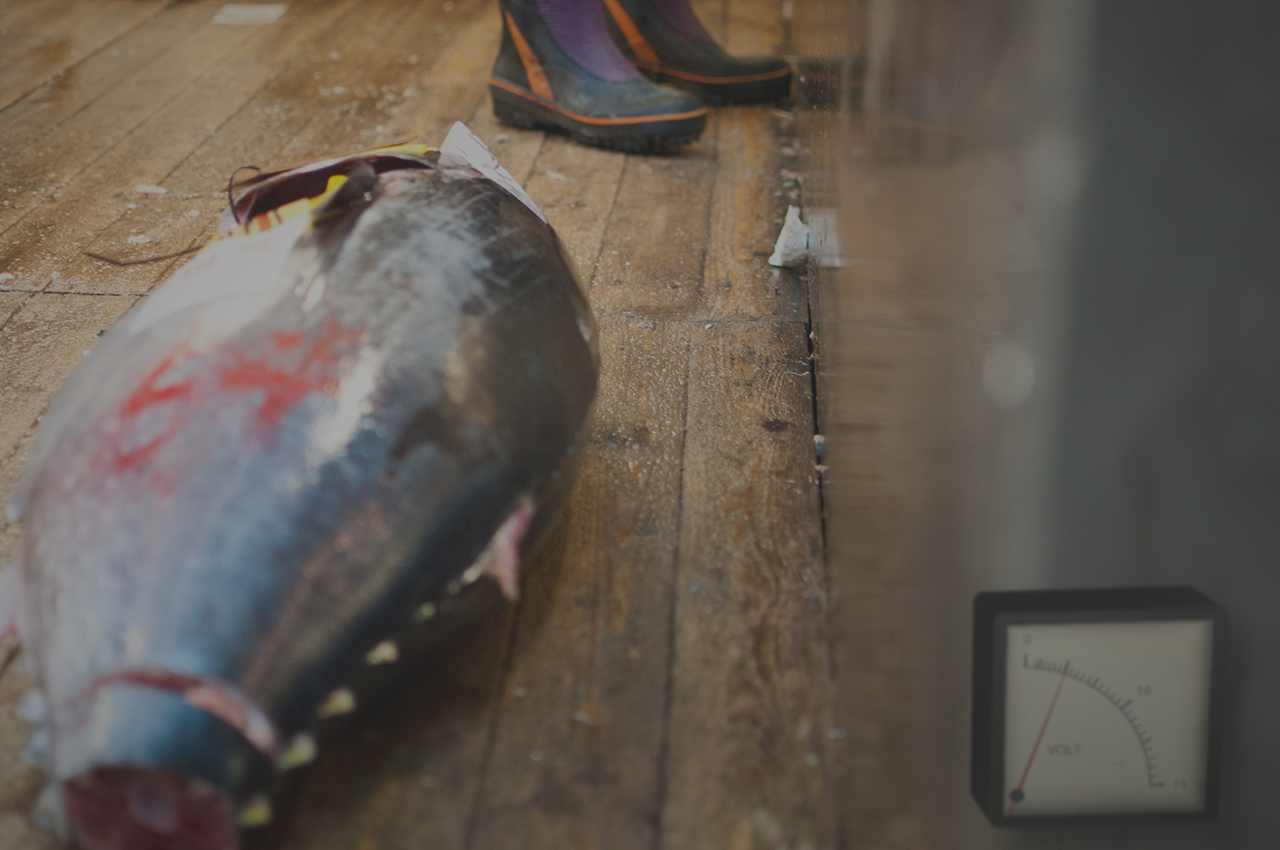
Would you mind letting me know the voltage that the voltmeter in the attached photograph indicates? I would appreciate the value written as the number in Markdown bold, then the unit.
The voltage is **5** V
